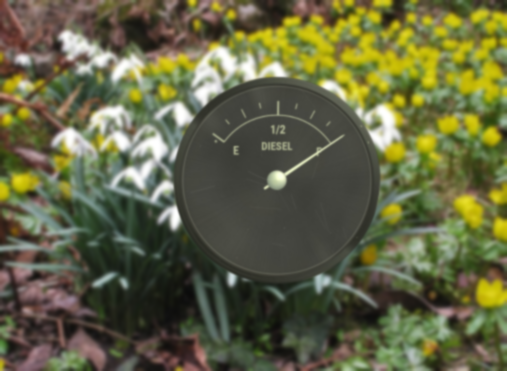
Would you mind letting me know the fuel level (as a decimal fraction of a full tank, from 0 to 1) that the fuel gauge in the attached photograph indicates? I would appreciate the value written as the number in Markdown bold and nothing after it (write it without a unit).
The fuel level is **1**
